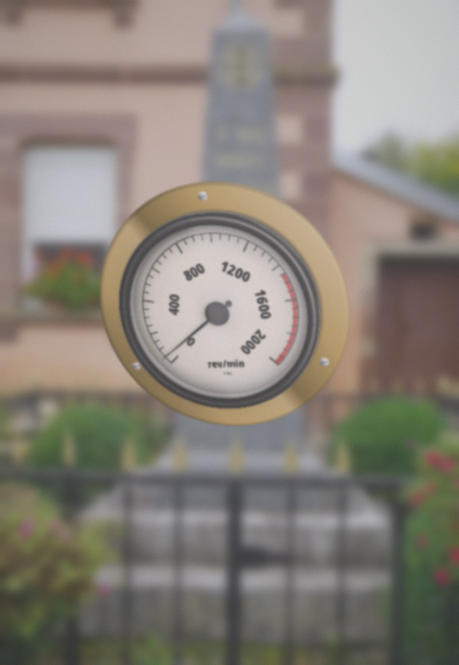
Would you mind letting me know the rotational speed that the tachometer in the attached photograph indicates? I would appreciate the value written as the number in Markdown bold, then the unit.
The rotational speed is **50** rpm
